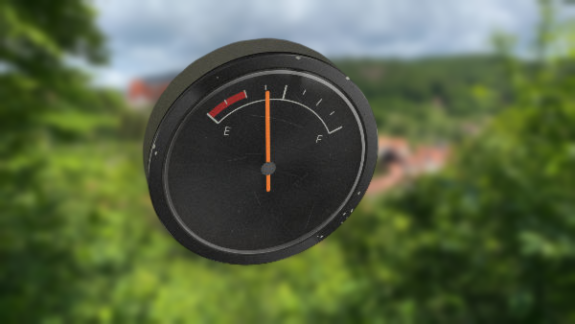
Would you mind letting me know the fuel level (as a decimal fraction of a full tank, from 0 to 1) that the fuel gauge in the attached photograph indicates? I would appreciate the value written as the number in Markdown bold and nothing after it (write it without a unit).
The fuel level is **0.375**
